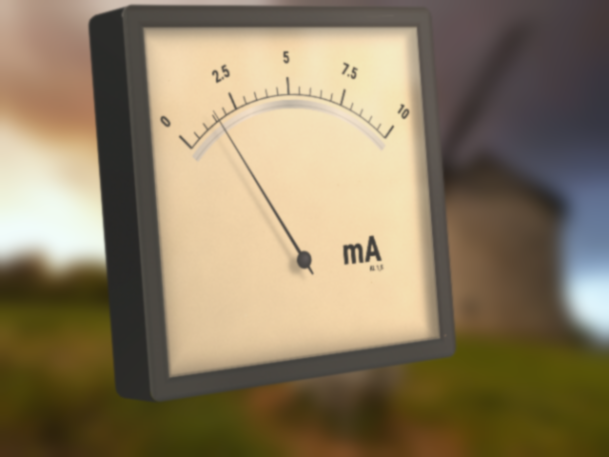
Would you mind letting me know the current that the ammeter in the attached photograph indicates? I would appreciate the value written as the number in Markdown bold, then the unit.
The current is **1.5** mA
